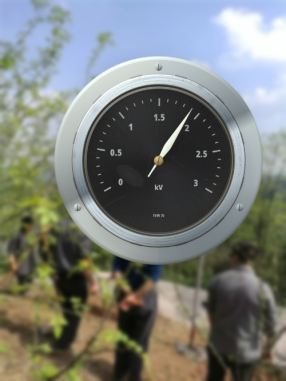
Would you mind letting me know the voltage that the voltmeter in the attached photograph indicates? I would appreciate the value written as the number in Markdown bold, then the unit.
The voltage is **1.9** kV
